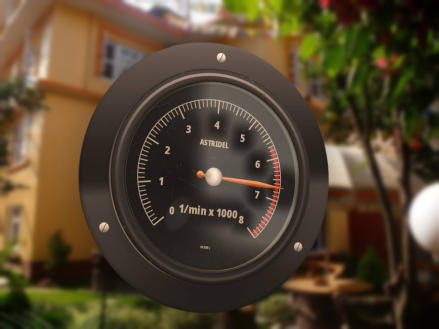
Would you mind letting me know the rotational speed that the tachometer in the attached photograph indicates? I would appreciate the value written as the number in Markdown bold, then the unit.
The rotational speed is **6700** rpm
